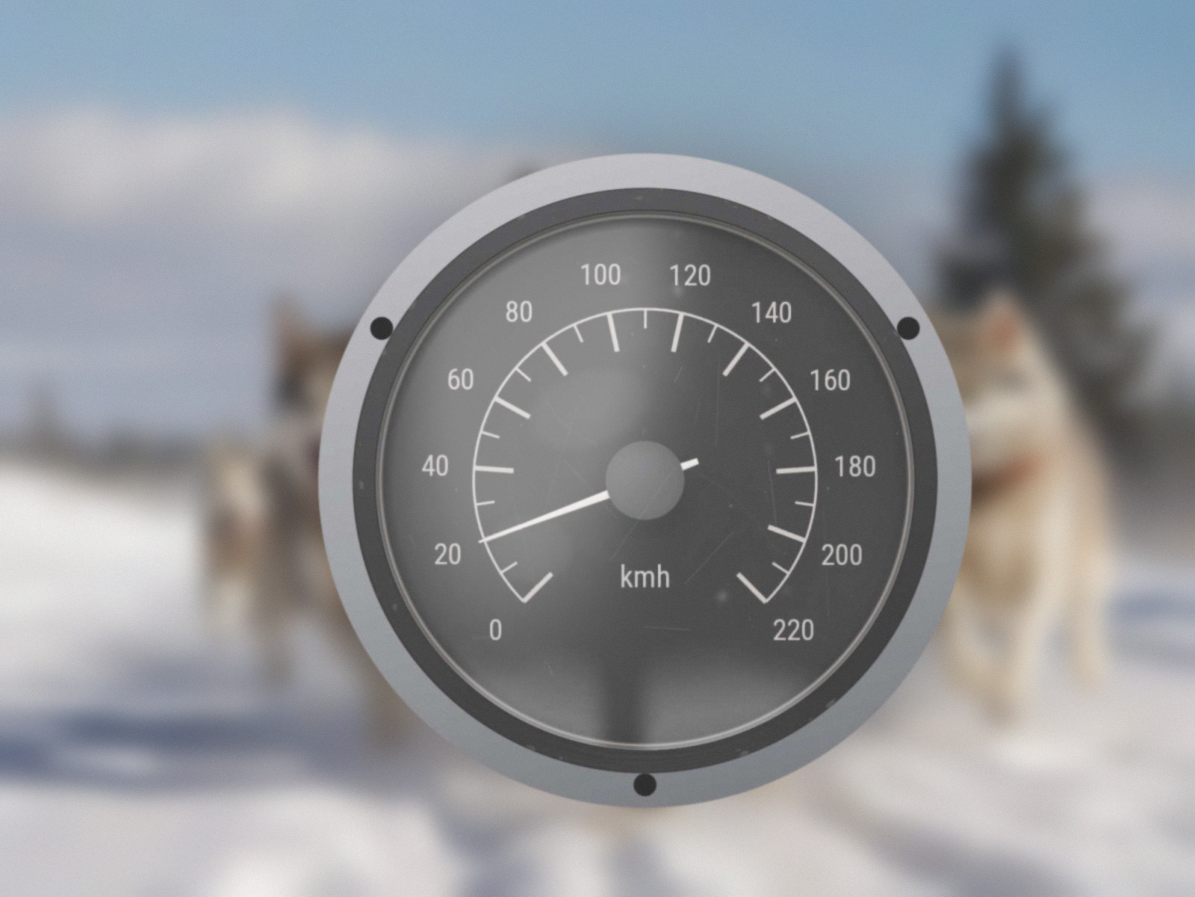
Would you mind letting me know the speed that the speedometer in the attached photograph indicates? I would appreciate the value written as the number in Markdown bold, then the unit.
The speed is **20** km/h
